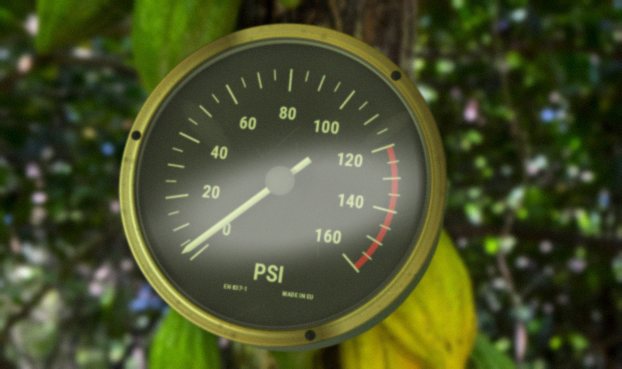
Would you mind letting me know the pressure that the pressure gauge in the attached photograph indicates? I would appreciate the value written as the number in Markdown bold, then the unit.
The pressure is **2.5** psi
